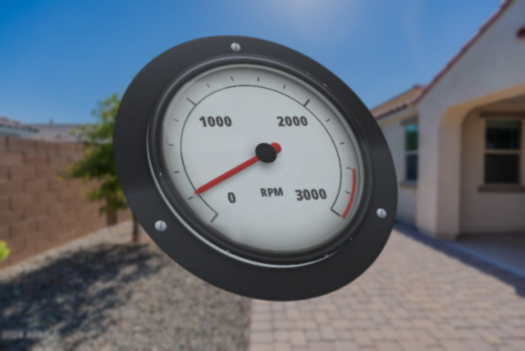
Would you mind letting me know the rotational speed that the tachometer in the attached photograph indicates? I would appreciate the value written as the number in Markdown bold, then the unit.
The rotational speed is **200** rpm
